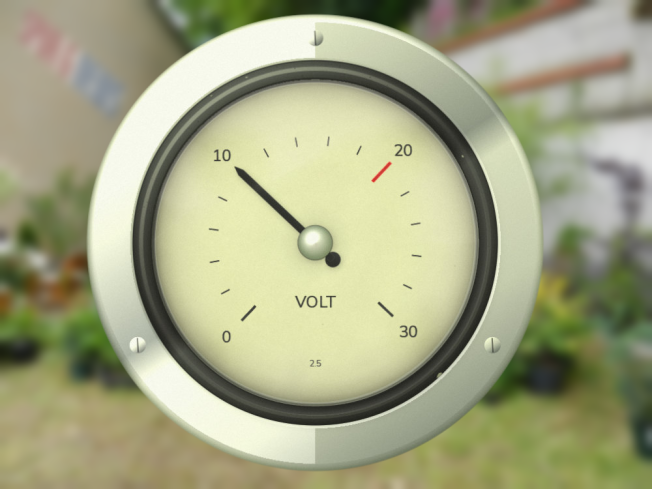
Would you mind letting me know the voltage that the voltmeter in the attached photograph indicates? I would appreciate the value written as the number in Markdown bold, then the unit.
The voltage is **10** V
